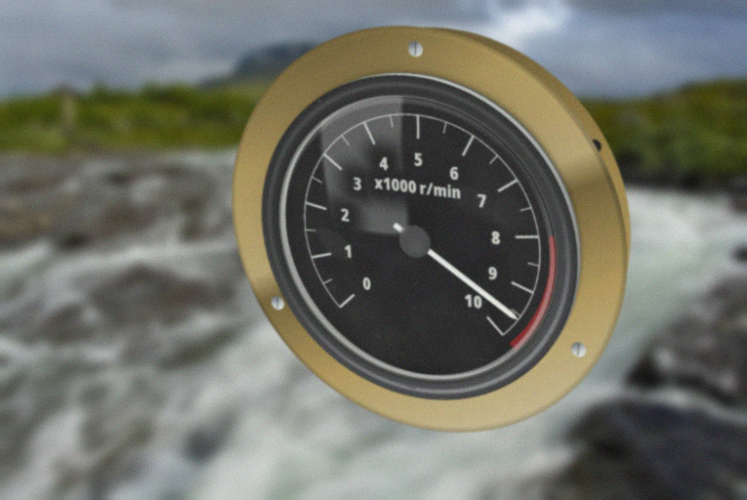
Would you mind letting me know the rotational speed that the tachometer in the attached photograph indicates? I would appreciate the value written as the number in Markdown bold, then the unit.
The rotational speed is **9500** rpm
